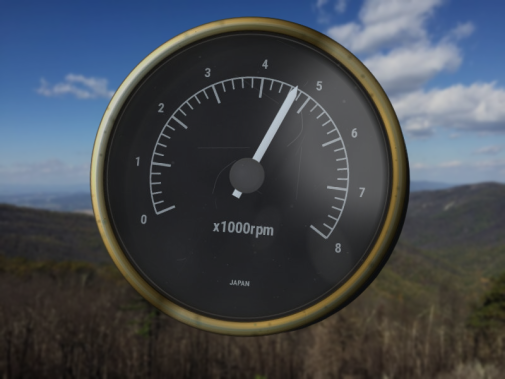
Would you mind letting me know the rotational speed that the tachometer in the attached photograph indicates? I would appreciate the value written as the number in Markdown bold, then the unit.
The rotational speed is **4700** rpm
